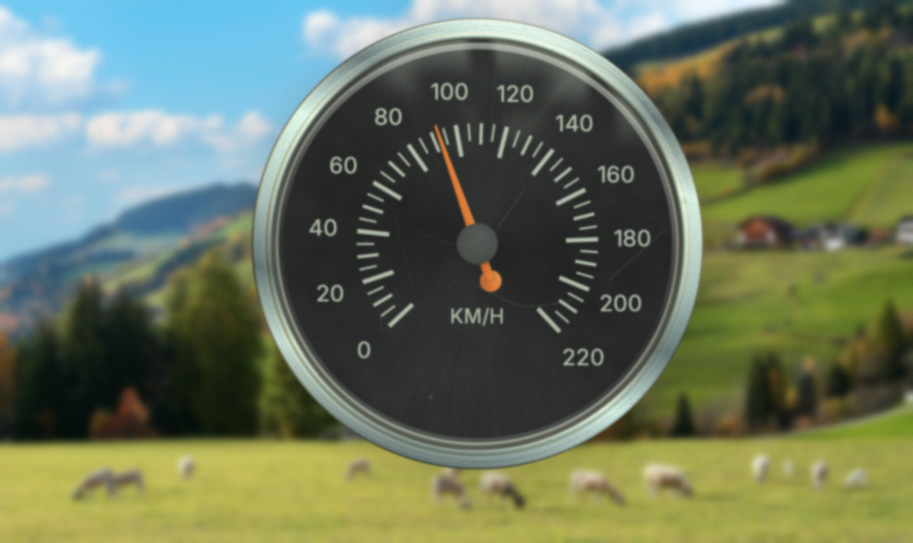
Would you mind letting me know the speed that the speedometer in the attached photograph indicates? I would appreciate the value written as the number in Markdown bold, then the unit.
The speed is **92.5** km/h
